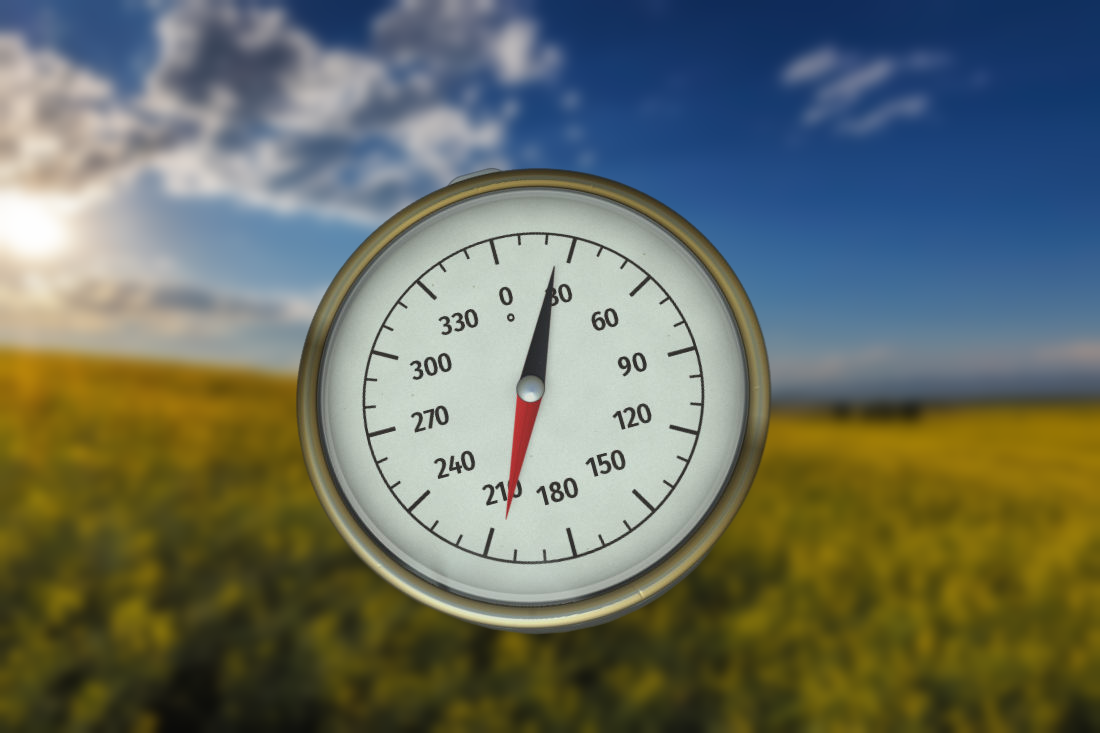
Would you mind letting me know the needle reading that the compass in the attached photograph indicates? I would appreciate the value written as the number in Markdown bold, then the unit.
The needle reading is **205** °
